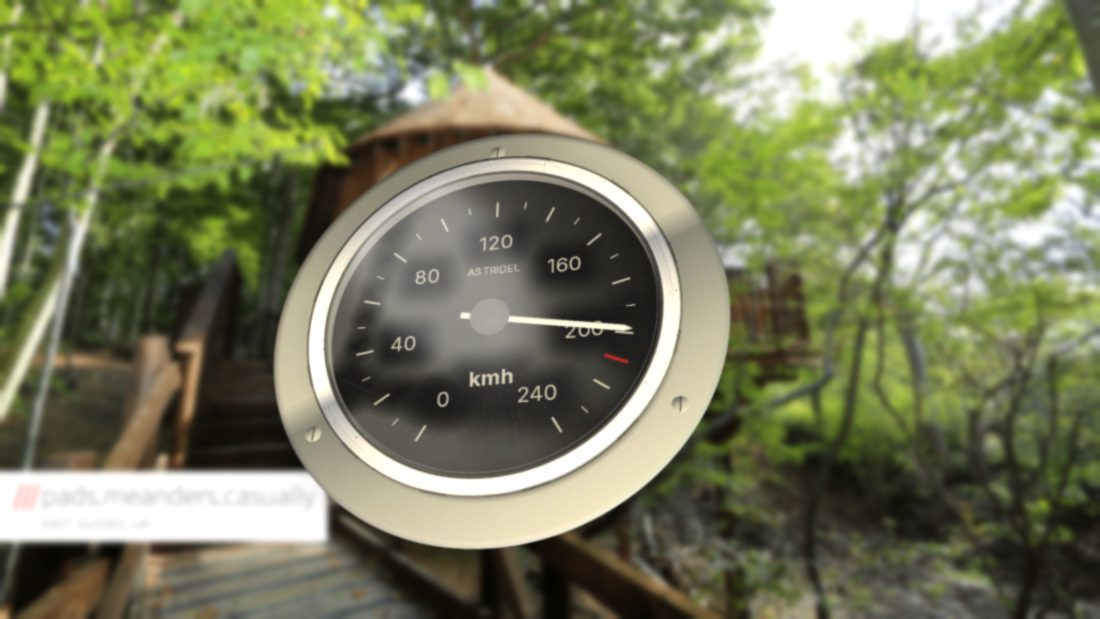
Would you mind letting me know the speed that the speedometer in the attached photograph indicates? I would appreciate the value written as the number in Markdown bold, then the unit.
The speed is **200** km/h
